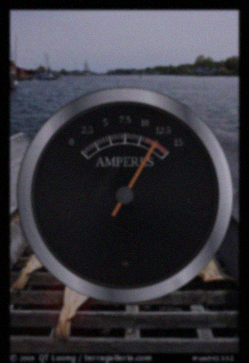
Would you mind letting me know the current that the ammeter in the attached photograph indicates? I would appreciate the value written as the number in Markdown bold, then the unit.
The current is **12.5** A
